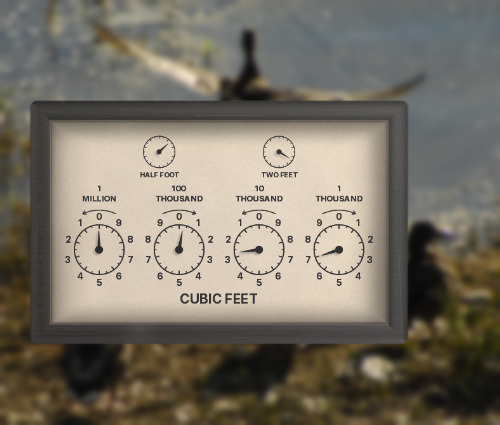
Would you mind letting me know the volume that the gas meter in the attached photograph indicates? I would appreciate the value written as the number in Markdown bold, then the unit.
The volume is **2700** ft³
